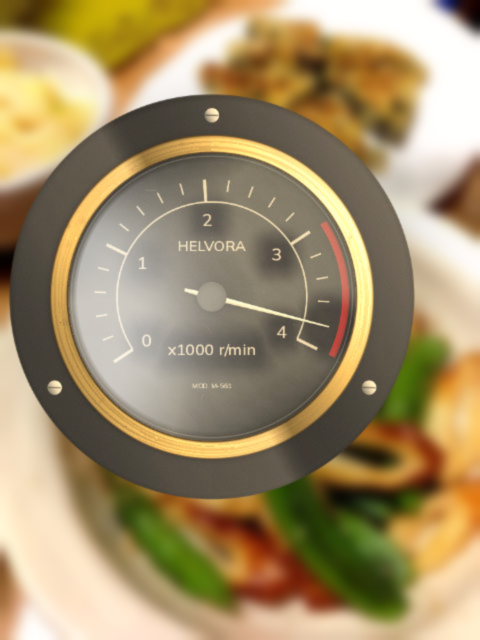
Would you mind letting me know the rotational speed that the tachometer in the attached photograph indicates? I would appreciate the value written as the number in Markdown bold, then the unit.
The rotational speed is **3800** rpm
